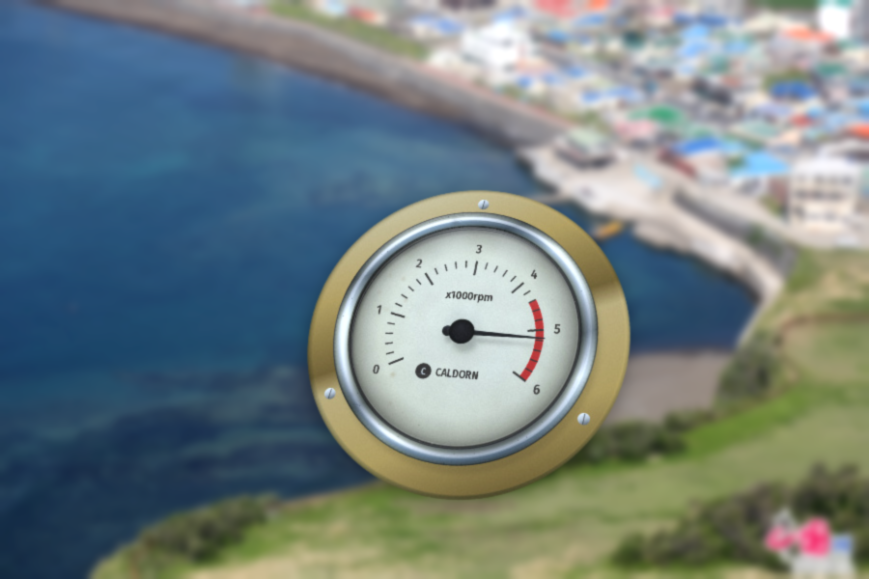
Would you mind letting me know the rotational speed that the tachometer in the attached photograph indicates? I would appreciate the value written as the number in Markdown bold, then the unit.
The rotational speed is **5200** rpm
